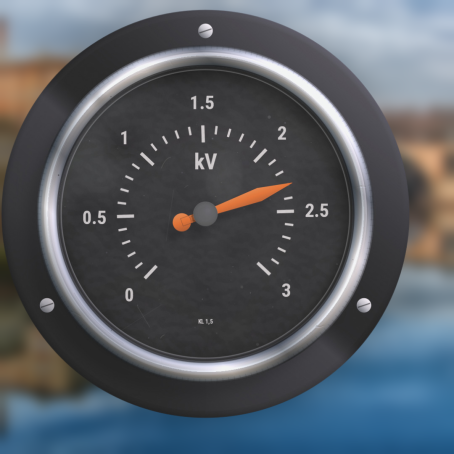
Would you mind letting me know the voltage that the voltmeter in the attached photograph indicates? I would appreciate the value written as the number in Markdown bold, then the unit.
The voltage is **2.3** kV
